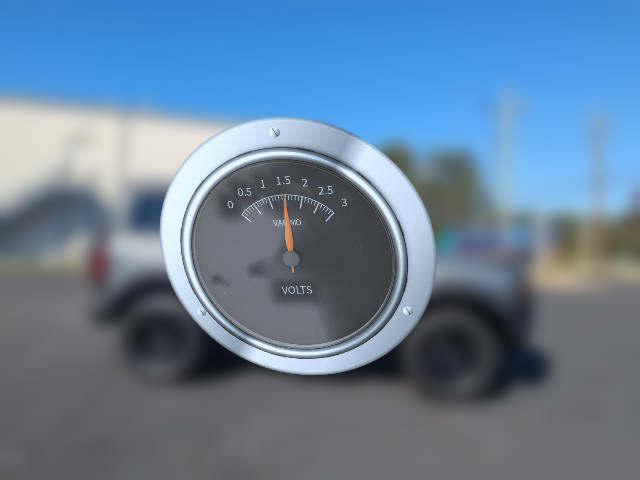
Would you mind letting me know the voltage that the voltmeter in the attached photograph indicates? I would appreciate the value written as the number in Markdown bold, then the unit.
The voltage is **1.5** V
